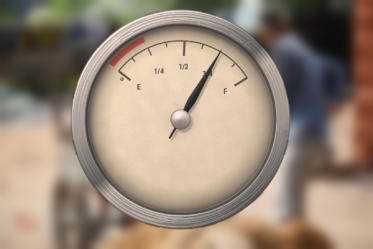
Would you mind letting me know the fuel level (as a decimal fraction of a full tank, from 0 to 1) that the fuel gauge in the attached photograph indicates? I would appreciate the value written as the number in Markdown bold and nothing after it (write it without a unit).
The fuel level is **0.75**
